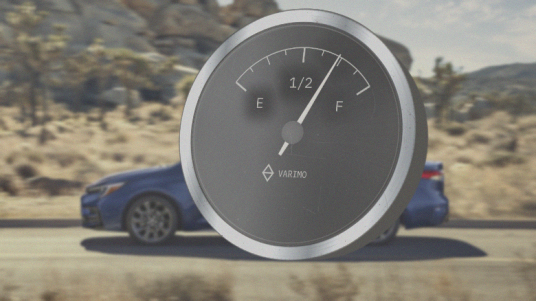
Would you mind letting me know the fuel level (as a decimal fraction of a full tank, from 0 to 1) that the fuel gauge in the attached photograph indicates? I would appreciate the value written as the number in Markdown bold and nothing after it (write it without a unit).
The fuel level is **0.75**
